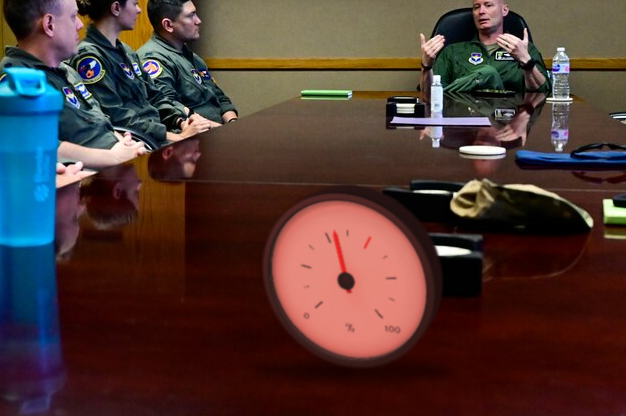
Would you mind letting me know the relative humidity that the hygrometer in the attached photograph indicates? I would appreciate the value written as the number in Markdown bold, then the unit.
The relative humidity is **45** %
